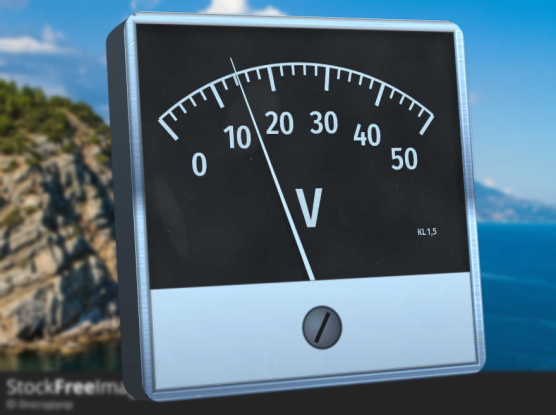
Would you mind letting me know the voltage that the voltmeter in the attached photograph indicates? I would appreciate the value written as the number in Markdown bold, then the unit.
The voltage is **14** V
